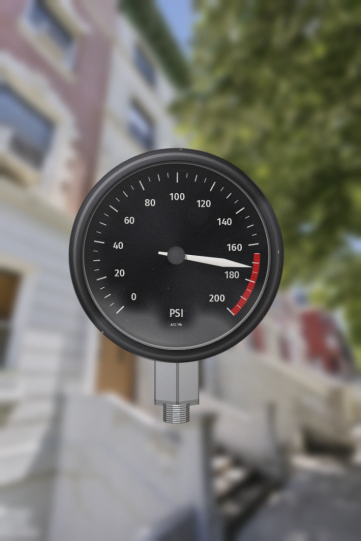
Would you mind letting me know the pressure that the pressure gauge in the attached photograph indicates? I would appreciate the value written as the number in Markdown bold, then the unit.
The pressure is **172.5** psi
